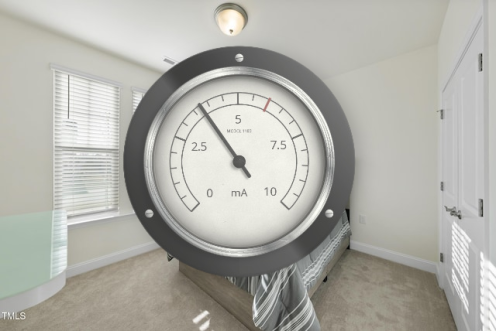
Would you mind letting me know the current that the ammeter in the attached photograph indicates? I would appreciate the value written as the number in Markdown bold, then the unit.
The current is **3.75** mA
